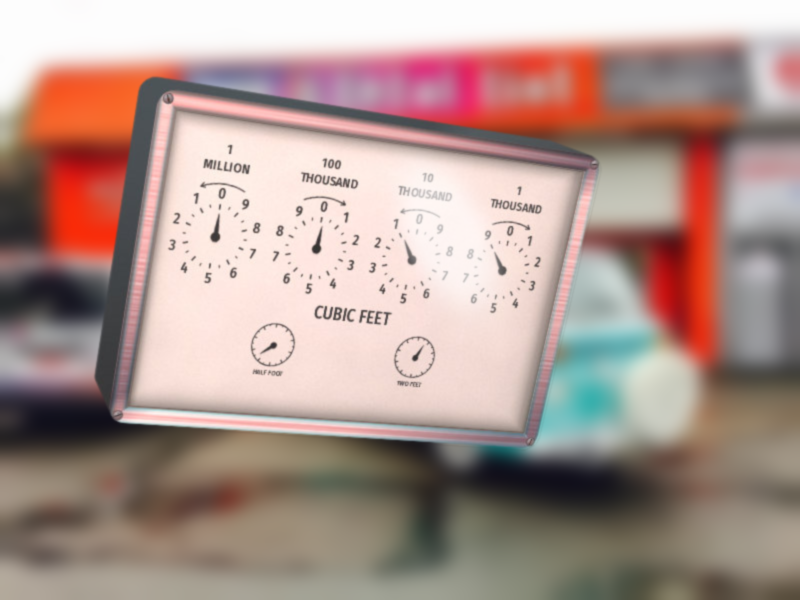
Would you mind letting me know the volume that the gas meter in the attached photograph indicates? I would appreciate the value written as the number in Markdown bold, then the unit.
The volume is **900** ft³
